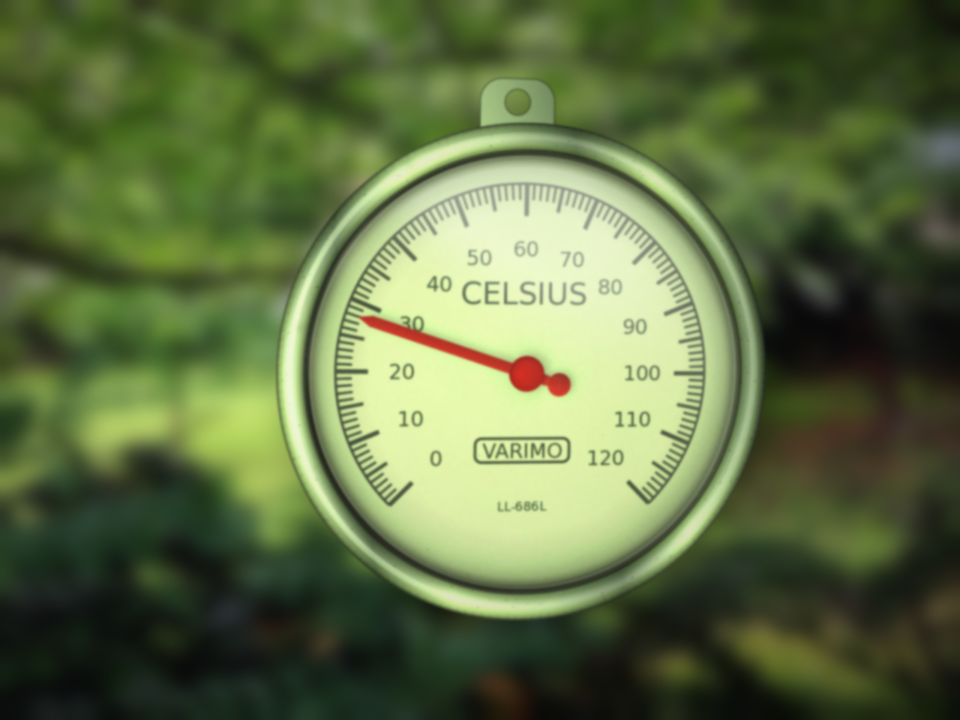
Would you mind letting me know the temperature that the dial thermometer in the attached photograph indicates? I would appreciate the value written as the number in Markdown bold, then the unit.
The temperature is **28** °C
